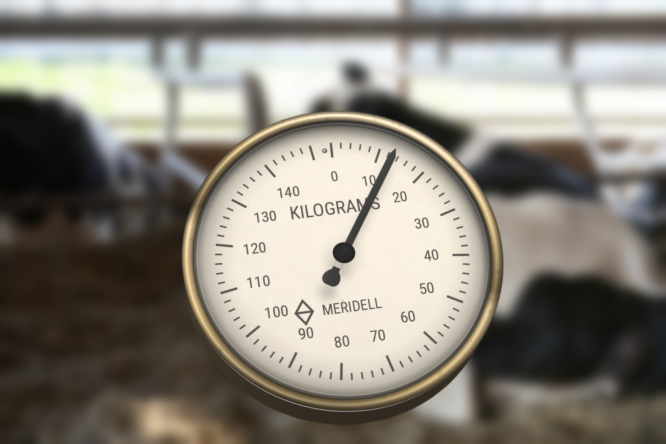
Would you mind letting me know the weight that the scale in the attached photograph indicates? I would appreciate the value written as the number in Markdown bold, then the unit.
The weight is **13** kg
